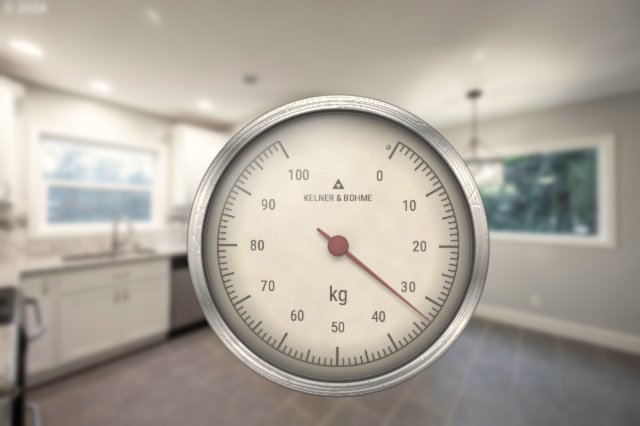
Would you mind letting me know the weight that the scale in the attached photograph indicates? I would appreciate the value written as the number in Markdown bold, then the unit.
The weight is **33** kg
